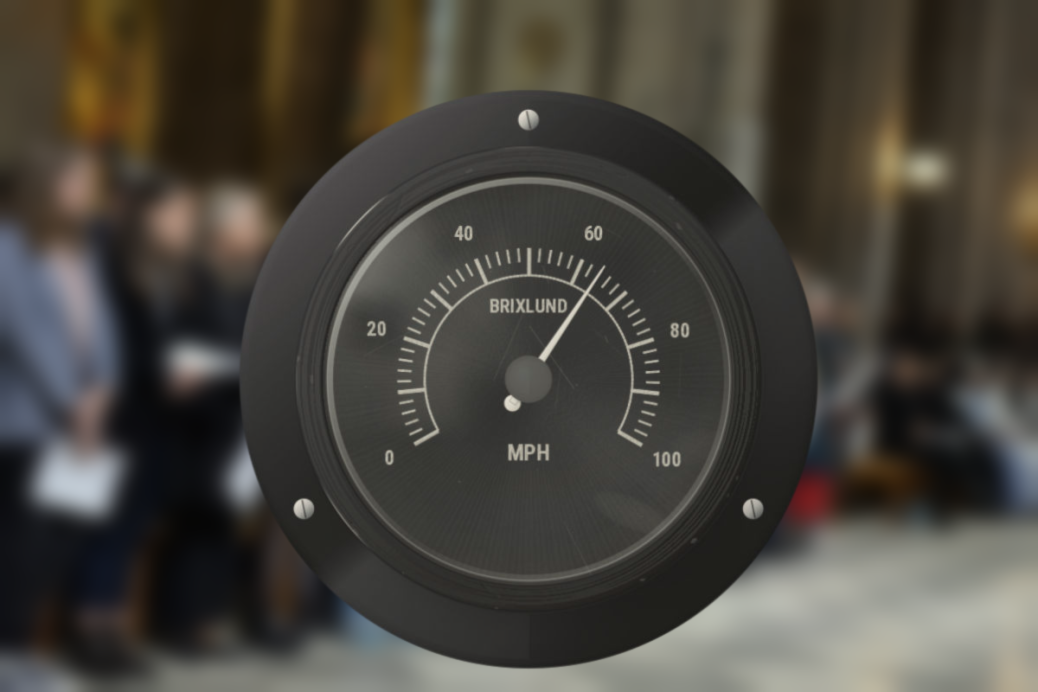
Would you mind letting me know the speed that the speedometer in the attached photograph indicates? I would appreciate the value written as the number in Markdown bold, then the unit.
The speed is **64** mph
